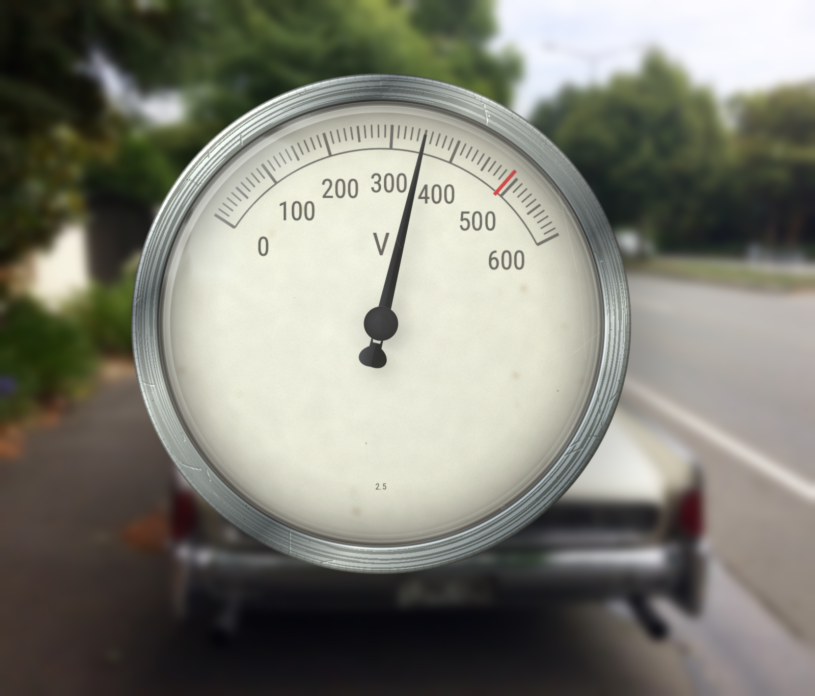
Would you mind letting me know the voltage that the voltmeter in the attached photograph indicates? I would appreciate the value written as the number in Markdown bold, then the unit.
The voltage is **350** V
